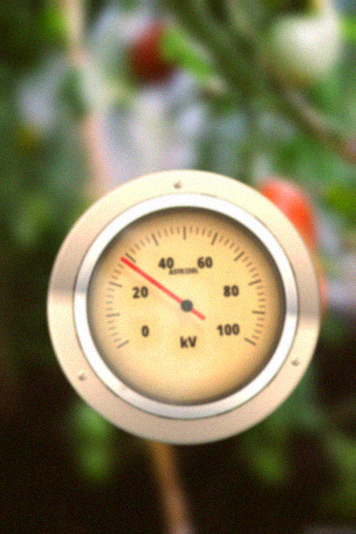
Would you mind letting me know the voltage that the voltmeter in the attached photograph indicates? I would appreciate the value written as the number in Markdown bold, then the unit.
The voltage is **28** kV
